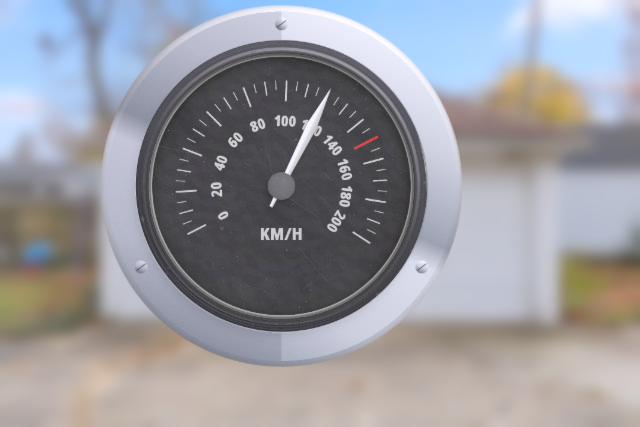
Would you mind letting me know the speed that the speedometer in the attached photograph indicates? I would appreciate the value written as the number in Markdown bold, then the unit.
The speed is **120** km/h
